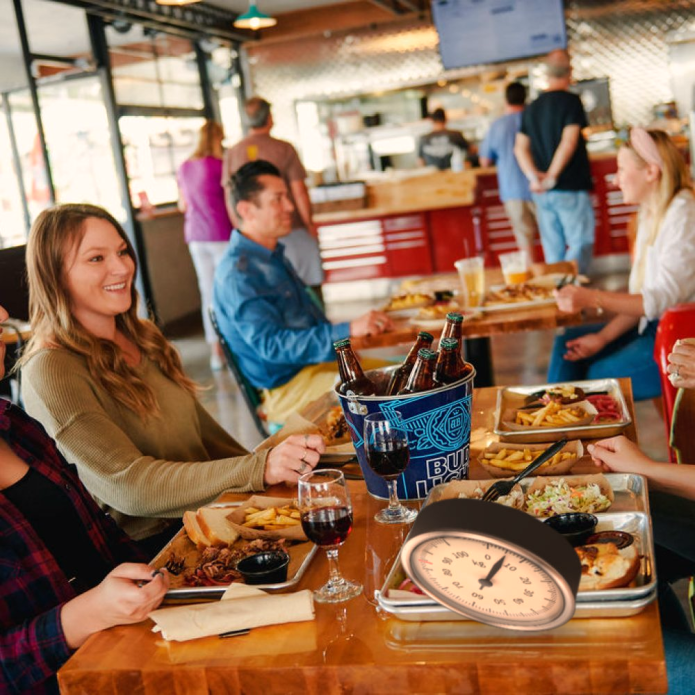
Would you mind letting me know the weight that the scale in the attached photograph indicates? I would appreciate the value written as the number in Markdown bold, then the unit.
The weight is **5** kg
